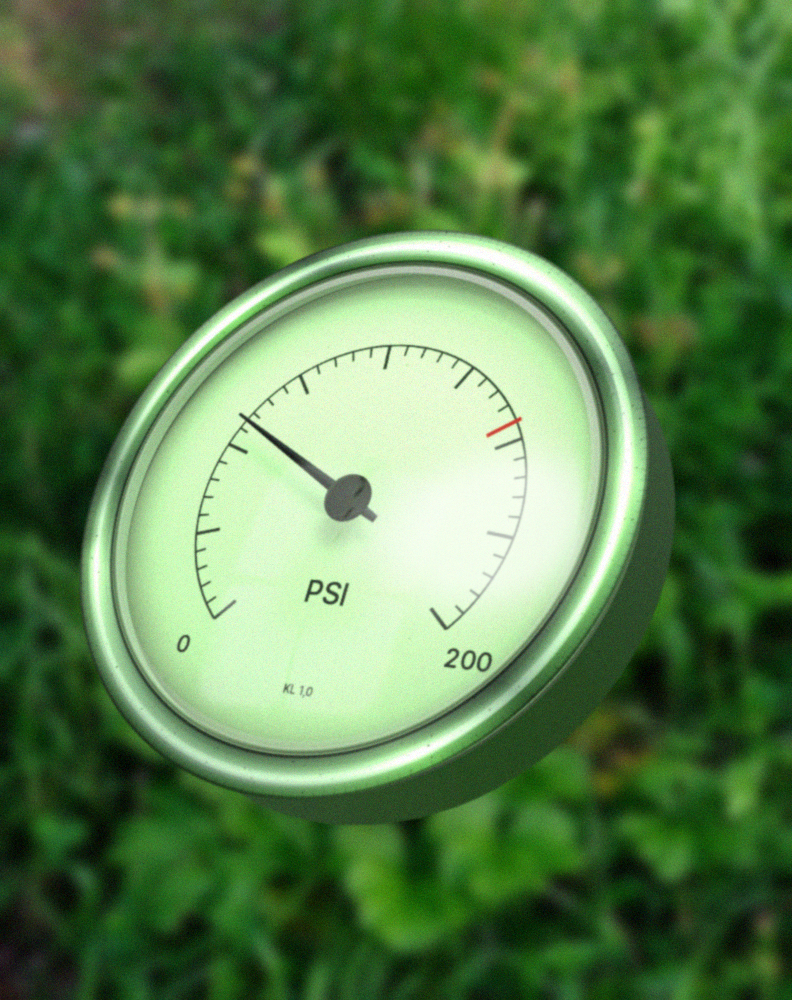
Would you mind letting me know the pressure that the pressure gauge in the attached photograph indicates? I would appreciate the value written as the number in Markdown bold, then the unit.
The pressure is **57.5** psi
